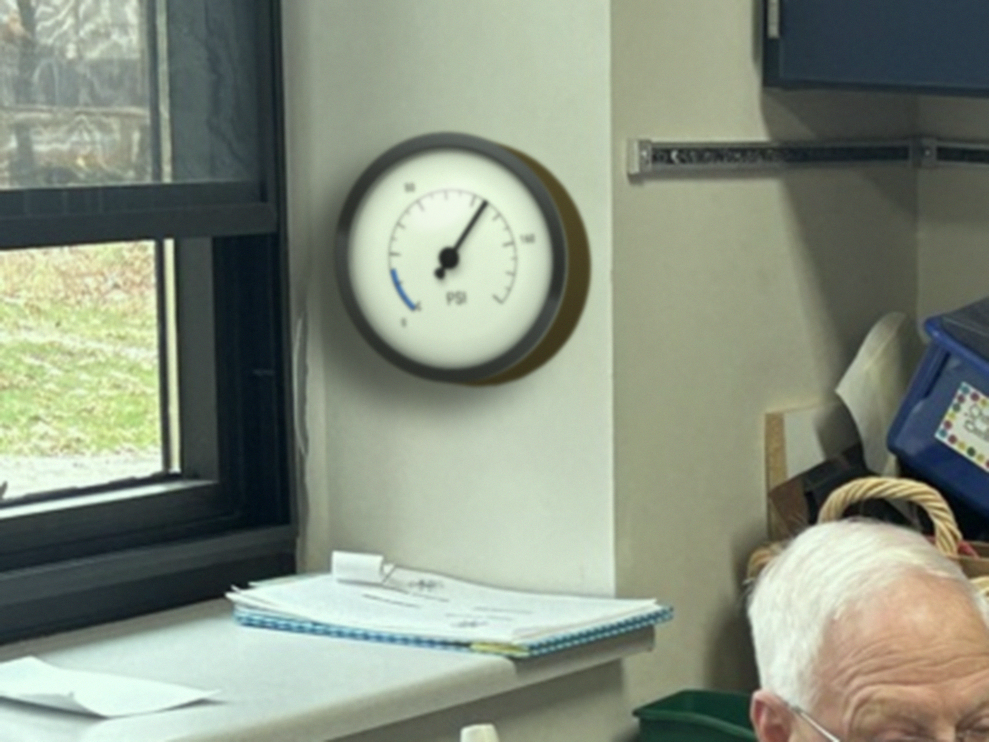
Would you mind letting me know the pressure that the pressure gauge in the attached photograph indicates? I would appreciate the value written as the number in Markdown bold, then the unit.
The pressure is **130** psi
